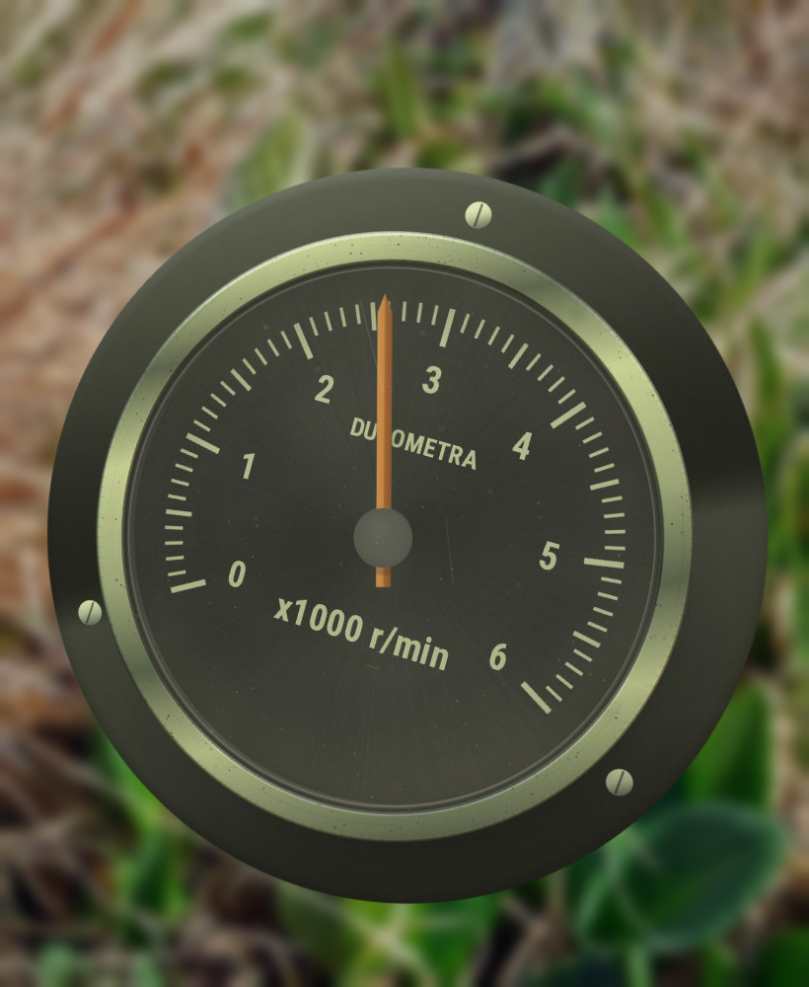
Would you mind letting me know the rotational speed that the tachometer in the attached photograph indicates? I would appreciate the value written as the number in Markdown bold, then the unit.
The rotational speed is **2600** rpm
